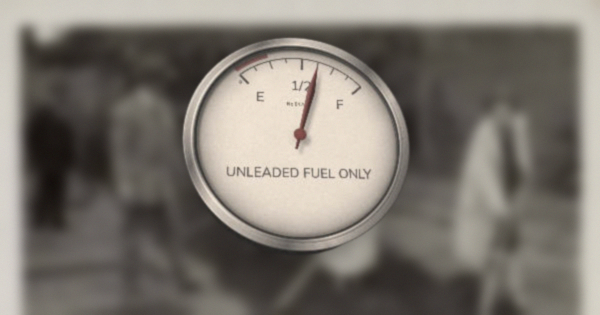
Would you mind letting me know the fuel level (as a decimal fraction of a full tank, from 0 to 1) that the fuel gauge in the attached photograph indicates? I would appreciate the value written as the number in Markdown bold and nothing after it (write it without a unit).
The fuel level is **0.625**
